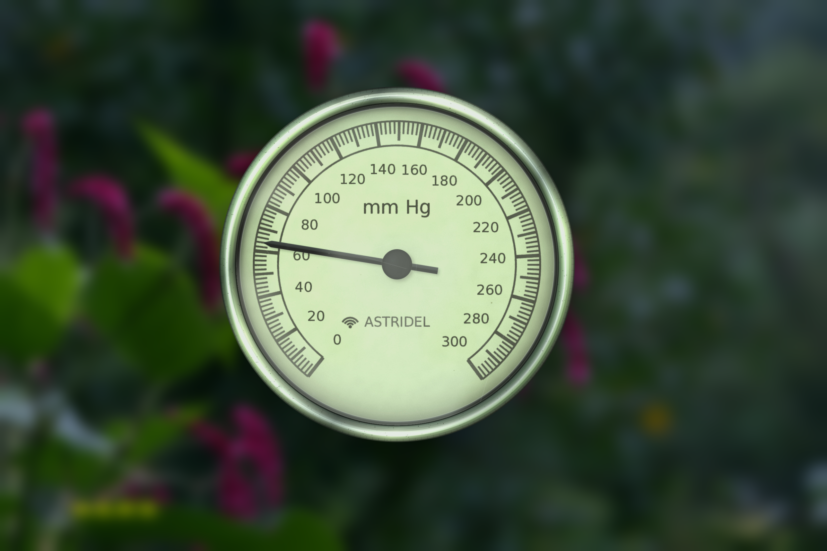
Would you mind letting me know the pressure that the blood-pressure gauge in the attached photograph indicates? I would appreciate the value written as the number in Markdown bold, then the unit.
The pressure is **64** mmHg
